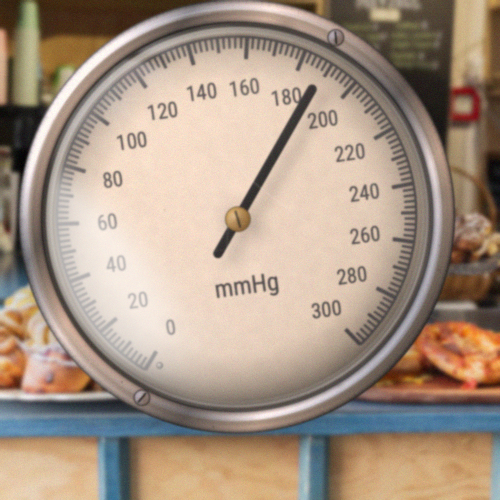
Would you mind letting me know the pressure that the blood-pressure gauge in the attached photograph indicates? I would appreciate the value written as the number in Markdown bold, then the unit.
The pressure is **188** mmHg
